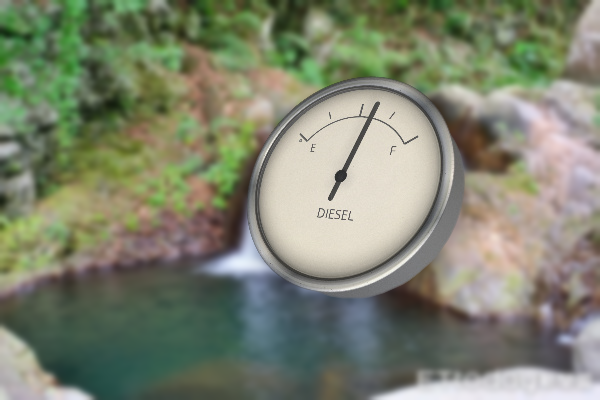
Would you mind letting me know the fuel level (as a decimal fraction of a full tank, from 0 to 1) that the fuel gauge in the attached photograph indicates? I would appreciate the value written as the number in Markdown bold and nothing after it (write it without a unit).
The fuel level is **0.625**
